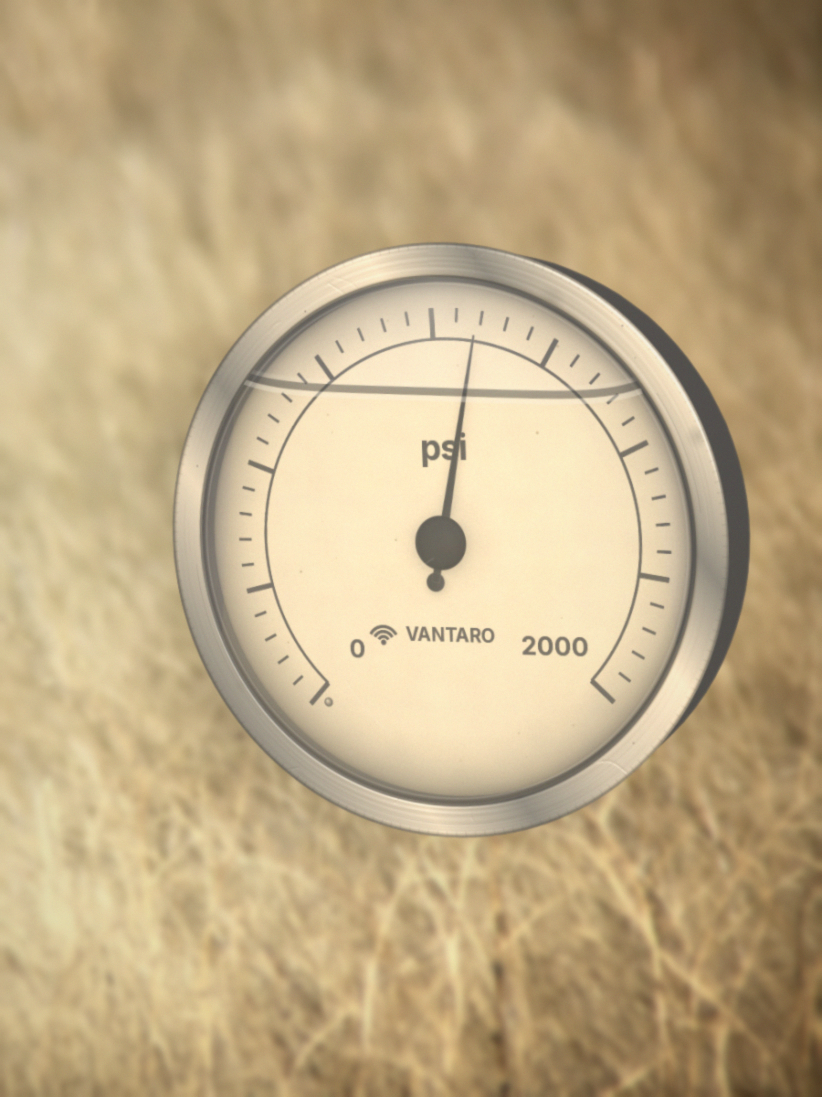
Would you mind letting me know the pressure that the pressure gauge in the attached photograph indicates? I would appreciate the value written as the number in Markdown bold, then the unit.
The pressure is **1100** psi
